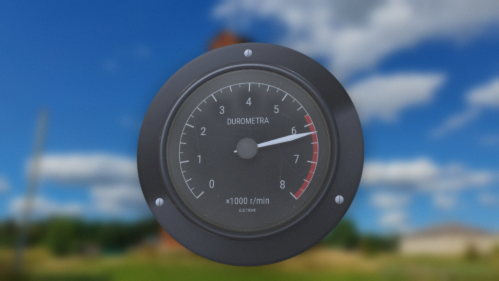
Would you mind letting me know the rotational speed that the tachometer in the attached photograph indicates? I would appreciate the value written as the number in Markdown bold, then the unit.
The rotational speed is **6250** rpm
